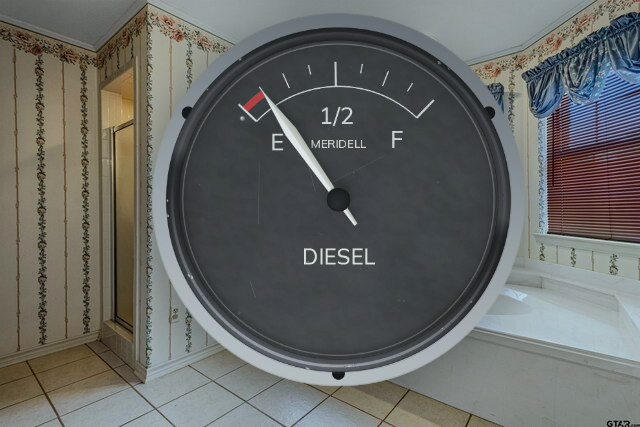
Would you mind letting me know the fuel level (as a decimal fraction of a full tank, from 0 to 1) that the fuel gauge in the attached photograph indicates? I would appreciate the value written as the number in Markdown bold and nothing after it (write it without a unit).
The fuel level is **0.125**
